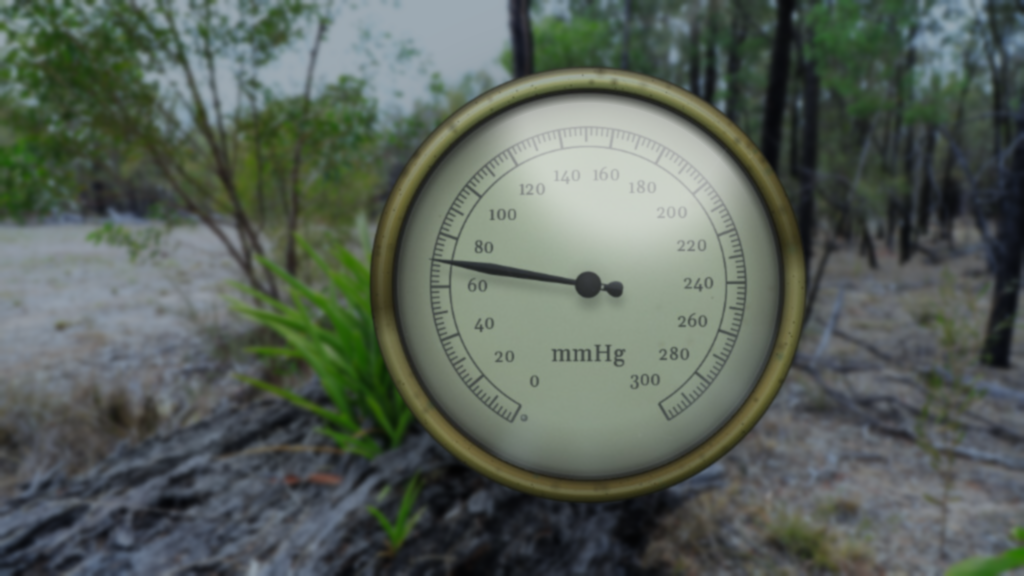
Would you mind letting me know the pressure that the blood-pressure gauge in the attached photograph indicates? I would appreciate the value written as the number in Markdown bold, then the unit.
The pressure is **70** mmHg
